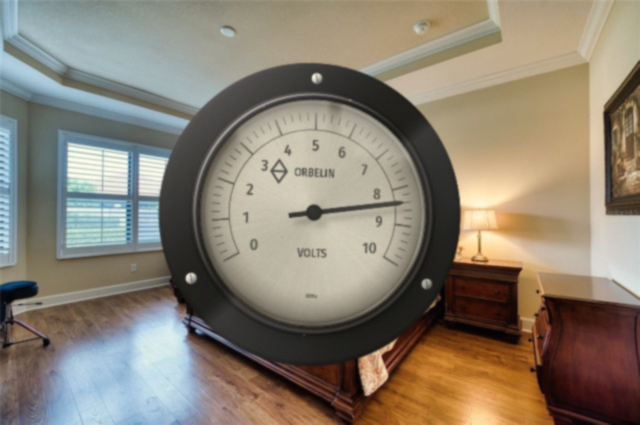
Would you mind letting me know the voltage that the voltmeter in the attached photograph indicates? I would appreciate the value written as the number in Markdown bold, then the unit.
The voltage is **8.4** V
